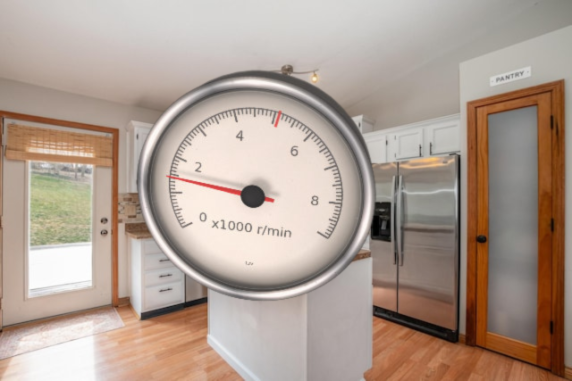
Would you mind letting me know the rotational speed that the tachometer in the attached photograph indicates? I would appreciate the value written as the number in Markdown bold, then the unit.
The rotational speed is **1500** rpm
